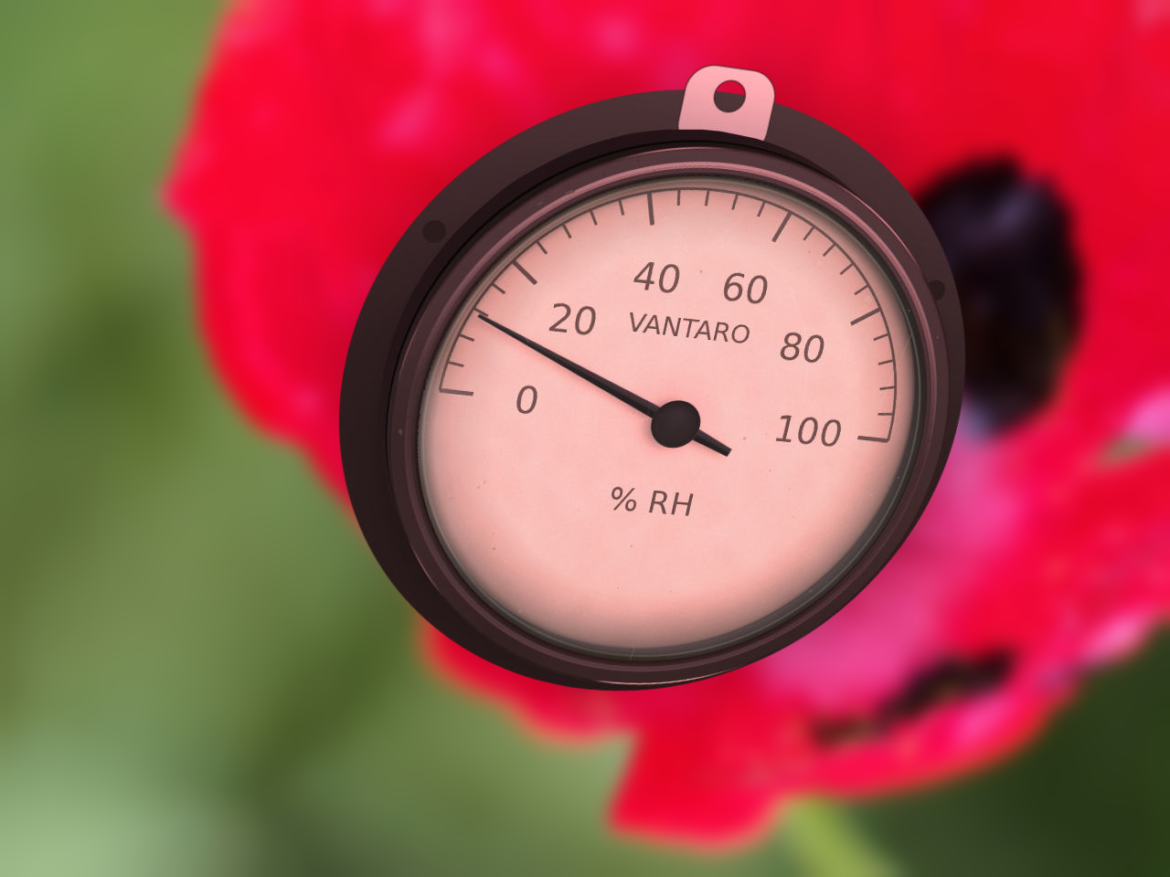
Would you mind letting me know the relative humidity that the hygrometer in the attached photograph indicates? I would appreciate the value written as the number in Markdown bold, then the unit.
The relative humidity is **12** %
